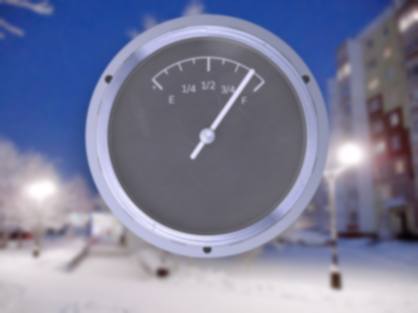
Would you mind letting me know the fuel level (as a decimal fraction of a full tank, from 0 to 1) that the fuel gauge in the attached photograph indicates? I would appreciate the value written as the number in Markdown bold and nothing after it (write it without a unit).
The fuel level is **0.875**
